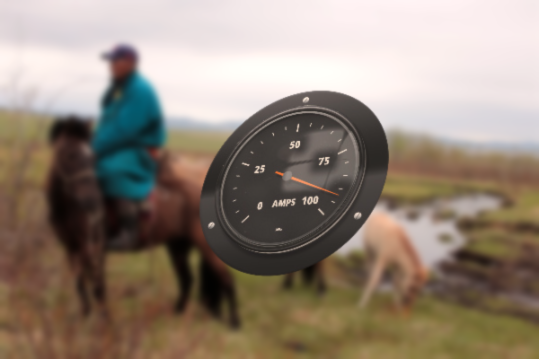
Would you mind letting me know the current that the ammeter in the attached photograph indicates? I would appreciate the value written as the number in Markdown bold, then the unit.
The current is **92.5** A
